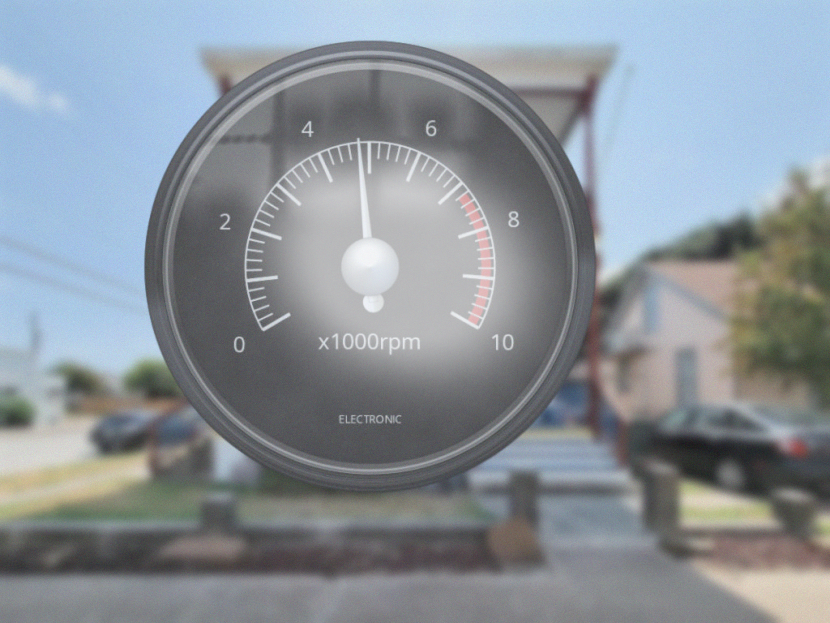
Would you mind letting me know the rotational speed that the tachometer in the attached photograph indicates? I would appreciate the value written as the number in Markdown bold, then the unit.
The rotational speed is **4800** rpm
